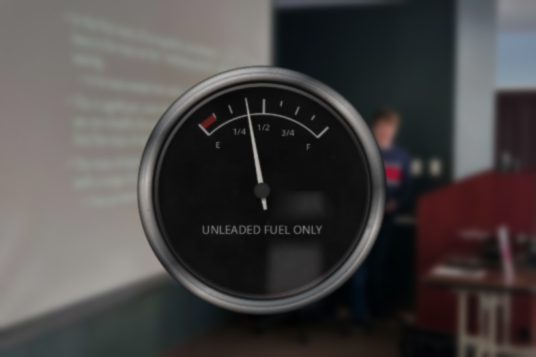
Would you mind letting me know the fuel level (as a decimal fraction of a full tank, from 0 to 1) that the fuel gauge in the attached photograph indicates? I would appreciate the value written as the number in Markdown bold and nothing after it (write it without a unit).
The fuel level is **0.375**
